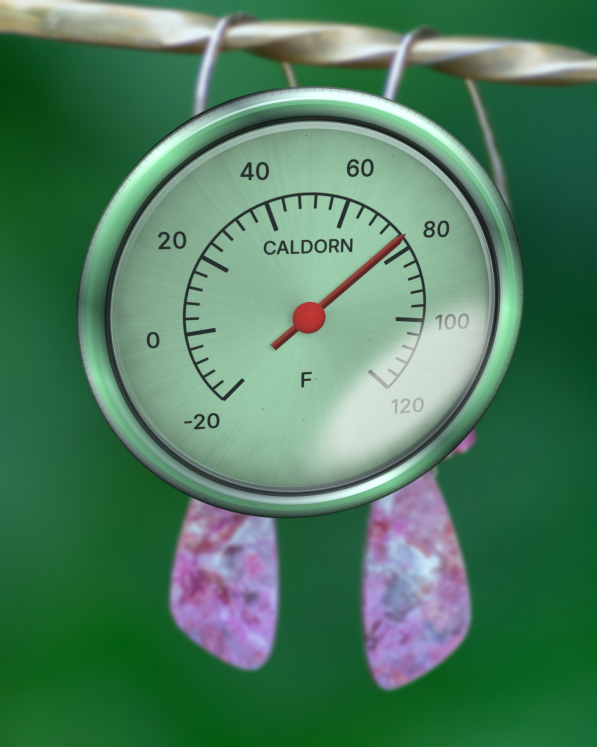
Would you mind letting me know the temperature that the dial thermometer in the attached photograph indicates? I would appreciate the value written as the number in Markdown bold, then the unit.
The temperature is **76** °F
